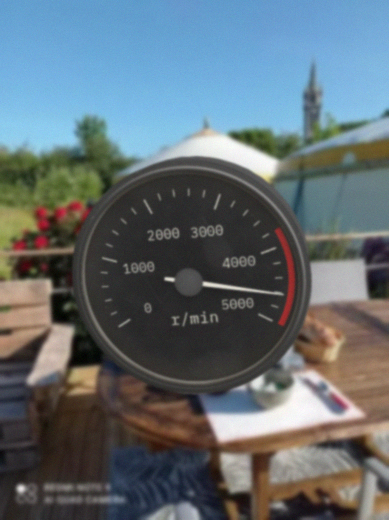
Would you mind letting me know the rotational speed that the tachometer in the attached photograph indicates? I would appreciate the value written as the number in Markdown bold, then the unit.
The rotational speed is **4600** rpm
